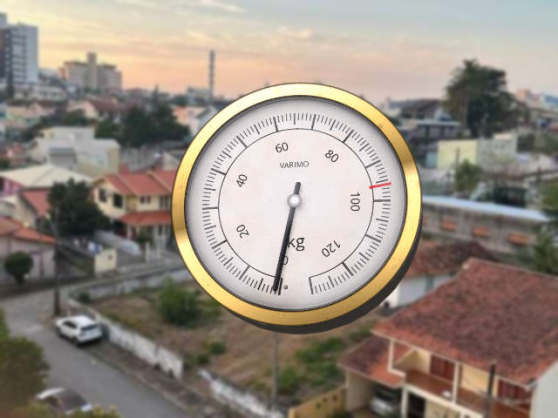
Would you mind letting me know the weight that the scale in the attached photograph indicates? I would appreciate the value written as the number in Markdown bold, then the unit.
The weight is **1** kg
